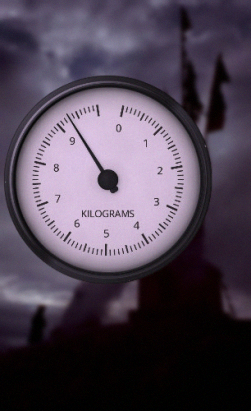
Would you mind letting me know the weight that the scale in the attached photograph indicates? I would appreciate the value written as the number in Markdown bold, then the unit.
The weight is **9.3** kg
